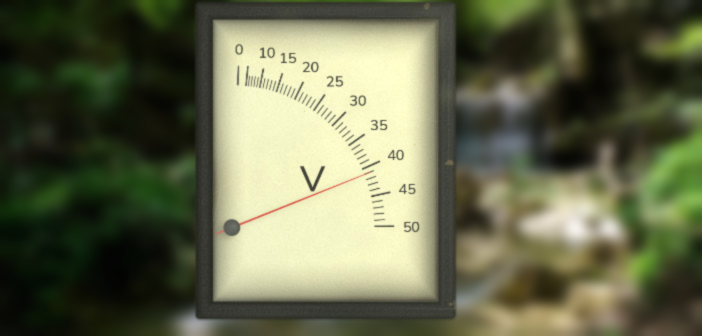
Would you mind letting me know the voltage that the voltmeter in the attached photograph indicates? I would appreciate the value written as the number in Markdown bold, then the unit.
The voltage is **41** V
